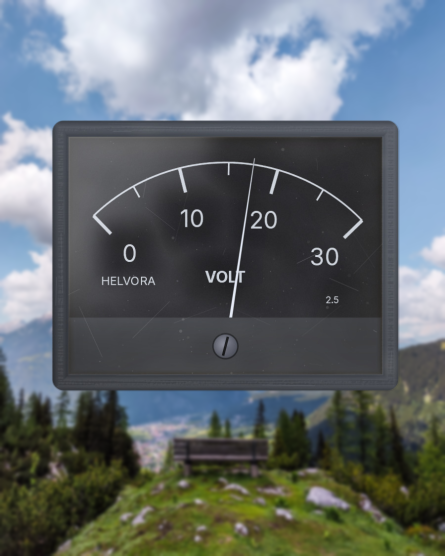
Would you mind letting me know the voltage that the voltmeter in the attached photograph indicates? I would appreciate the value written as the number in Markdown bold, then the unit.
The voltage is **17.5** V
